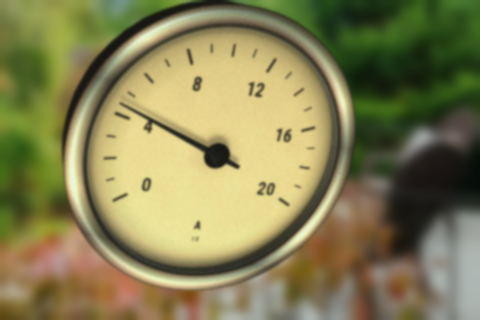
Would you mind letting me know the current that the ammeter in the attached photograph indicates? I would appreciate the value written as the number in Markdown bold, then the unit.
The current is **4.5** A
